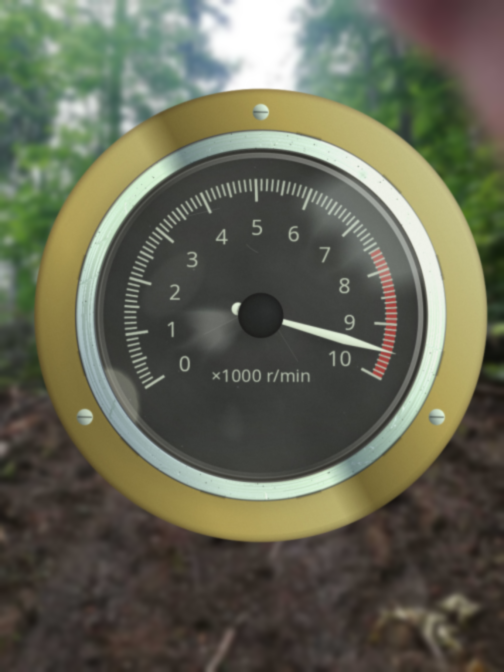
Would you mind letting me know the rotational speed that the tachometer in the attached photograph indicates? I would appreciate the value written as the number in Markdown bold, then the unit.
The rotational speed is **9500** rpm
